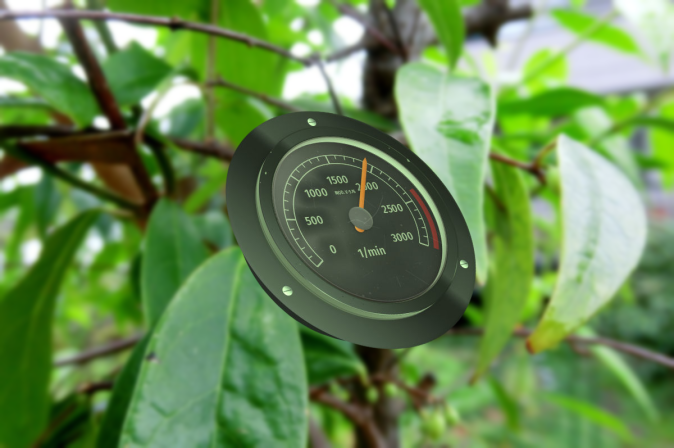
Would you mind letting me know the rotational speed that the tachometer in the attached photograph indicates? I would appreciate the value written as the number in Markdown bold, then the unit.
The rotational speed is **1900** rpm
